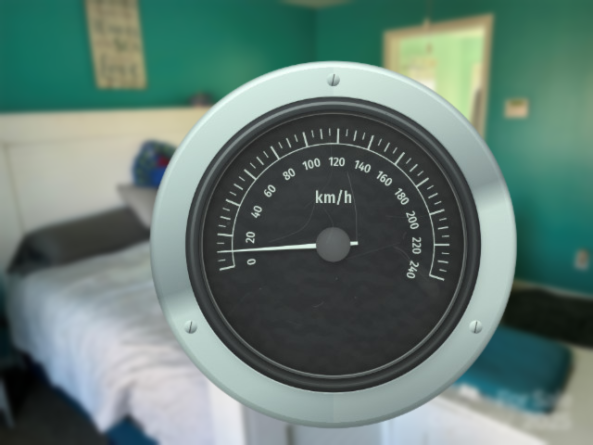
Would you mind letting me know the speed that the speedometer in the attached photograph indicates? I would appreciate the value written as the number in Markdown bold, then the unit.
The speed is **10** km/h
